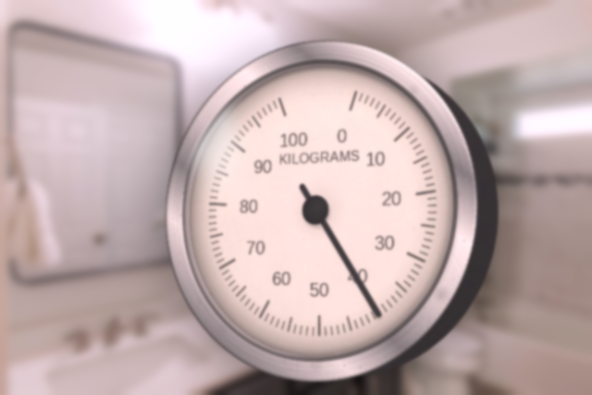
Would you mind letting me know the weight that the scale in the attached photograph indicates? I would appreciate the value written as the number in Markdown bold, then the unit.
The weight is **40** kg
